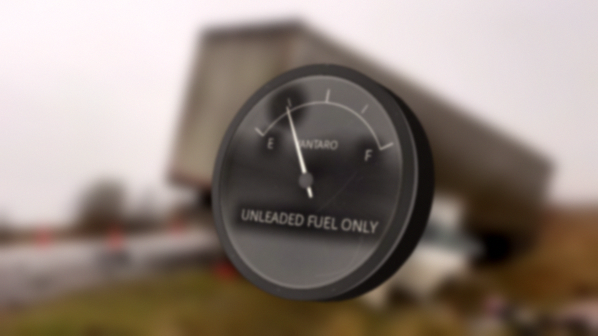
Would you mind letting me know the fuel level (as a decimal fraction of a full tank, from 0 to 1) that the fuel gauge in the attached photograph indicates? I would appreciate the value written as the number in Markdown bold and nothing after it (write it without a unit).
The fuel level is **0.25**
